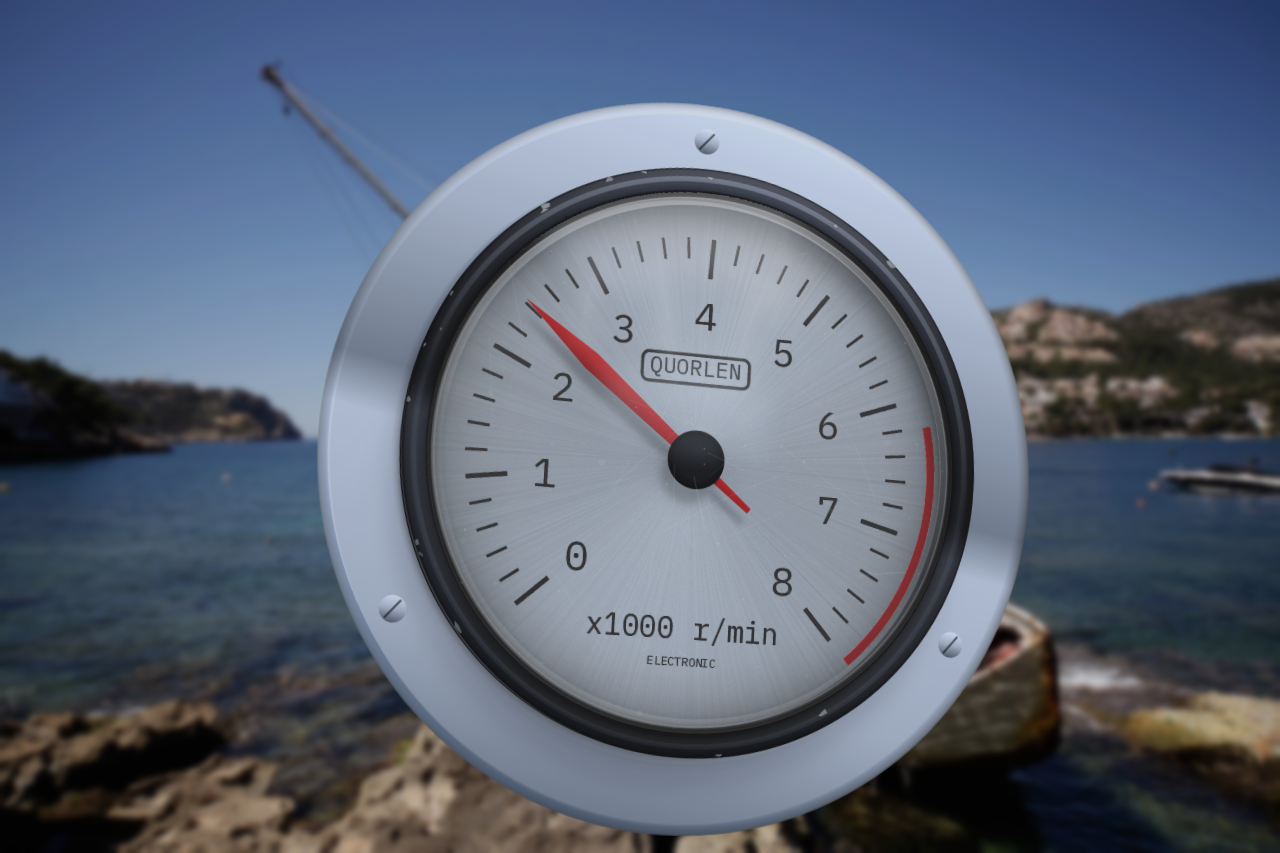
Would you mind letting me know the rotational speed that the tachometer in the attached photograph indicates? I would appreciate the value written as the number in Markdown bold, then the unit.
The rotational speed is **2400** rpm
